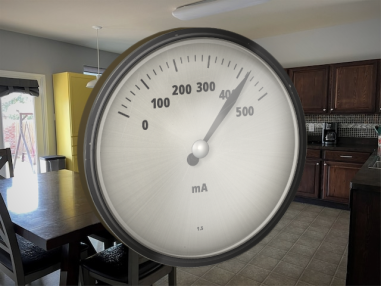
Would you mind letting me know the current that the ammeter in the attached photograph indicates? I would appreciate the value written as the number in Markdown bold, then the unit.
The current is **420** mA
